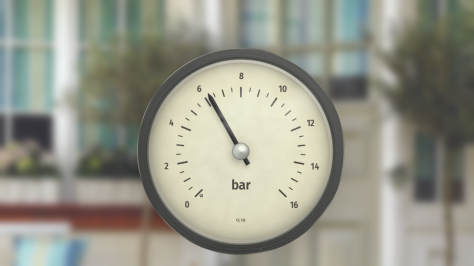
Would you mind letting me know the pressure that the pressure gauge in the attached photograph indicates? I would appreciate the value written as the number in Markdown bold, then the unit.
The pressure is **6.25** bar
